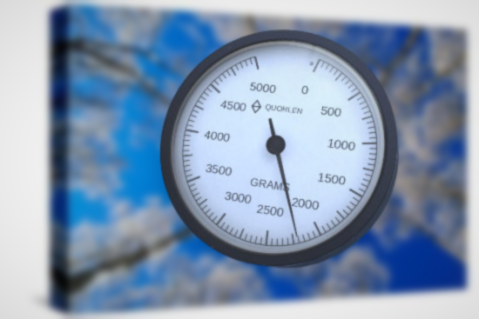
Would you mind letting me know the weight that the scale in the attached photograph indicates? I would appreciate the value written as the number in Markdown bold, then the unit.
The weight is **2200** g
